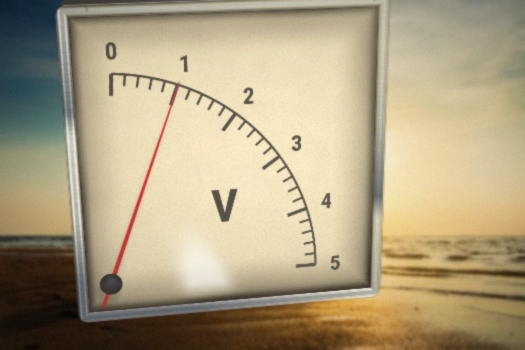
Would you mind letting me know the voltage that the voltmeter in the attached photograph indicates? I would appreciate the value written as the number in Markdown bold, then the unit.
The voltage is **1** V
